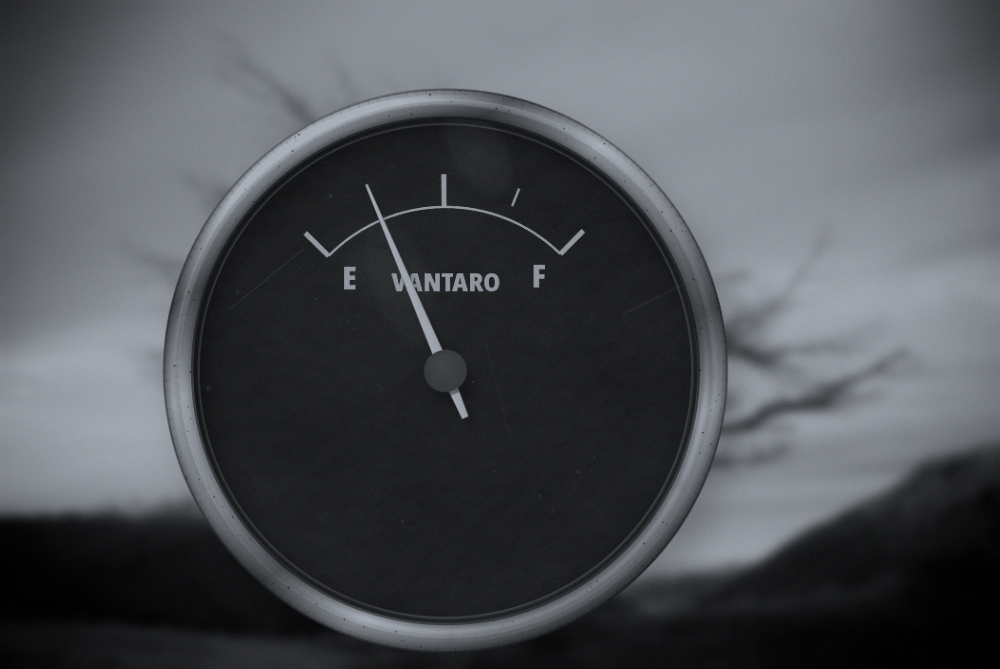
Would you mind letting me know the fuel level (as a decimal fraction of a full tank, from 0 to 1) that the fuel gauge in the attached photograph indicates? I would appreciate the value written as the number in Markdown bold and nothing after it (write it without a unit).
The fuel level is **0.25**
